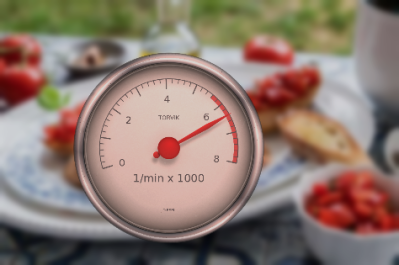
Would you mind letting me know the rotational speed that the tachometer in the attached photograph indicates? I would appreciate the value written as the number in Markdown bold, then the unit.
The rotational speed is **6400** rpm
